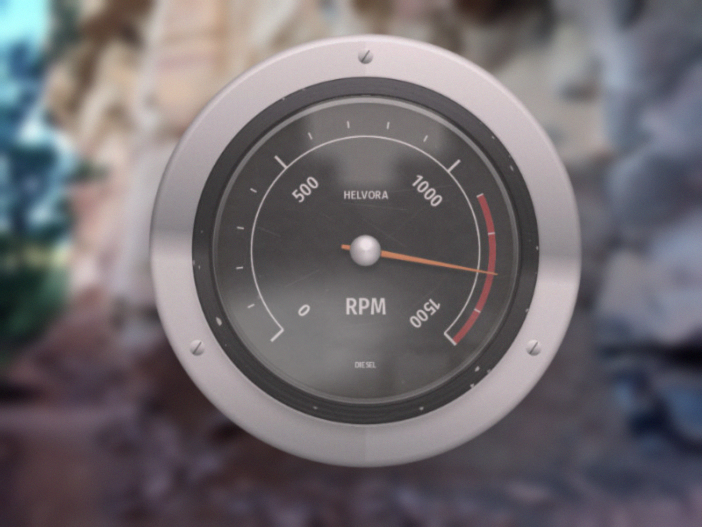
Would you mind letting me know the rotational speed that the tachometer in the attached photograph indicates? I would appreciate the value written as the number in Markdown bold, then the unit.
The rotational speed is **1300** rpm
